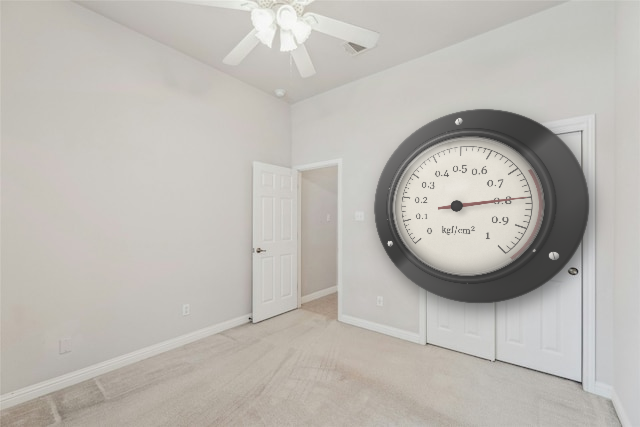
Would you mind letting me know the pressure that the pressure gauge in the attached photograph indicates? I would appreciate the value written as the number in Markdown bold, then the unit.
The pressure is **0.8** kg/cm²
